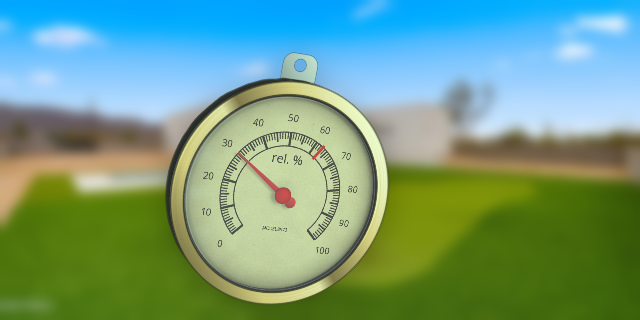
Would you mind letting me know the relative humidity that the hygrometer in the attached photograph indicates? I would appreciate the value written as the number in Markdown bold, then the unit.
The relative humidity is **30** %
